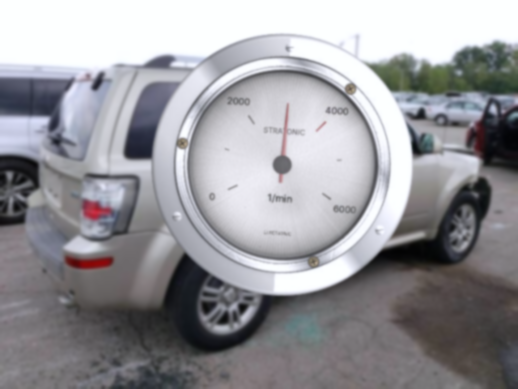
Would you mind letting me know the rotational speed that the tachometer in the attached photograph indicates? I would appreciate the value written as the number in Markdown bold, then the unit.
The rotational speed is **3000** rpm
